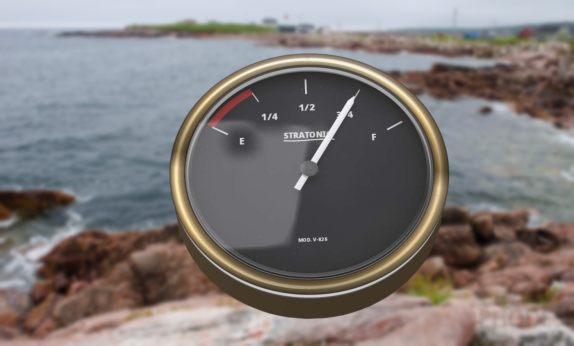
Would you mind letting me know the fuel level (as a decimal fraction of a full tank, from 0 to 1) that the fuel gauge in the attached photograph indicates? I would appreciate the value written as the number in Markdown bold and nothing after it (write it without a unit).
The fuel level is **0.75**
